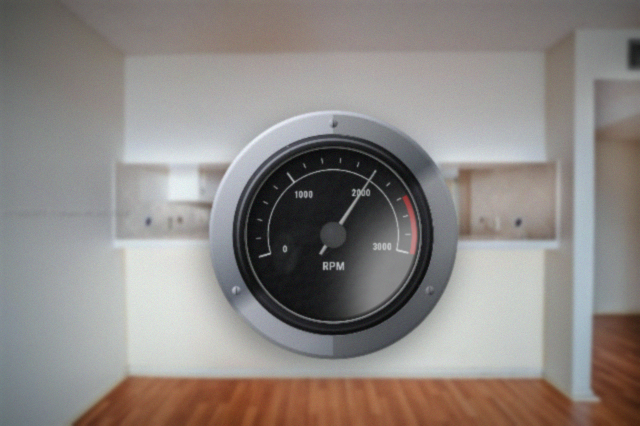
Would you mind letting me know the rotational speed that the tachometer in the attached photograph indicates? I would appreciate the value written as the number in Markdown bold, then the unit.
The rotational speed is **2000** rpm
